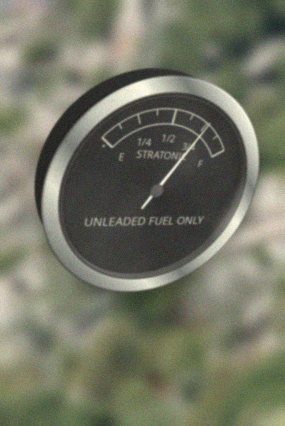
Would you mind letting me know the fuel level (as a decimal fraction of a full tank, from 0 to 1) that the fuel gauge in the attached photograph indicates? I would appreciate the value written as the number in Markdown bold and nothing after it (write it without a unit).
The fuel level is **0.75**
